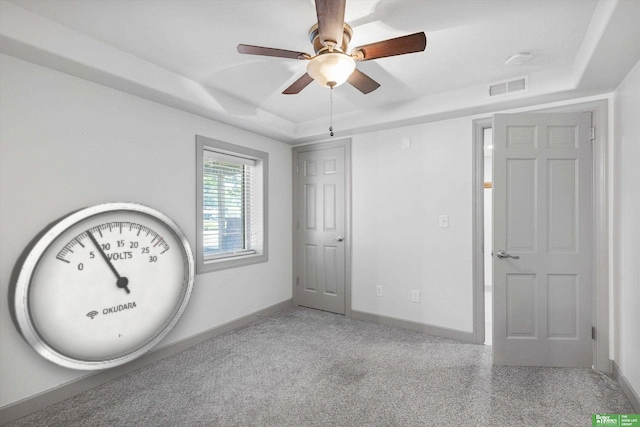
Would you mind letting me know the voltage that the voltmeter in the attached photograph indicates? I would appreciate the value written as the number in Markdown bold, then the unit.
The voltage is **7.5** V
